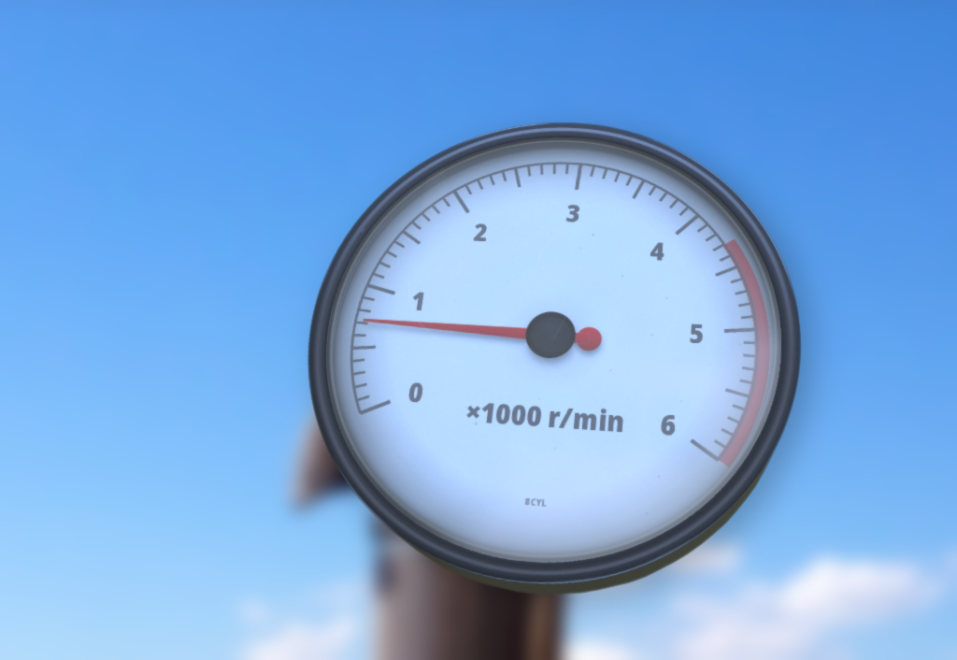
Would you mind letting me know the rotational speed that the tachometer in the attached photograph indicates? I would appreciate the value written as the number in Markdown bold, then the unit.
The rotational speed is **700** rpm
